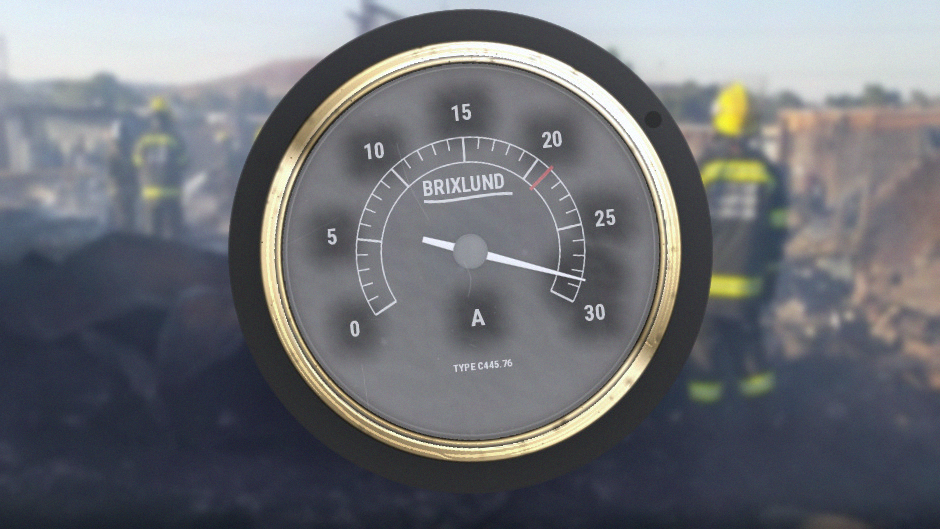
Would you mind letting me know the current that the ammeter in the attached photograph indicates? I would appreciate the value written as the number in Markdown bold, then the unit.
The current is **28.5** A
